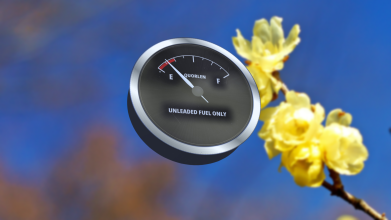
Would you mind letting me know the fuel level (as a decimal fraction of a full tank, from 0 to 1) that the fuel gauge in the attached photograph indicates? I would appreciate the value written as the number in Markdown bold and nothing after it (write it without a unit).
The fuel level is **0.125**
